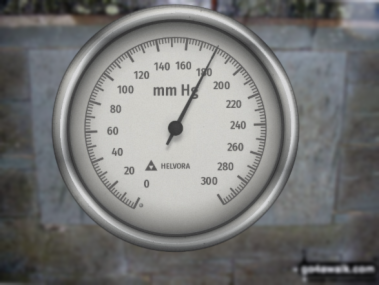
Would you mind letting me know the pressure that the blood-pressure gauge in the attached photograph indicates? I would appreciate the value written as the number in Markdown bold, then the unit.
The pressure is **180** mmHg
